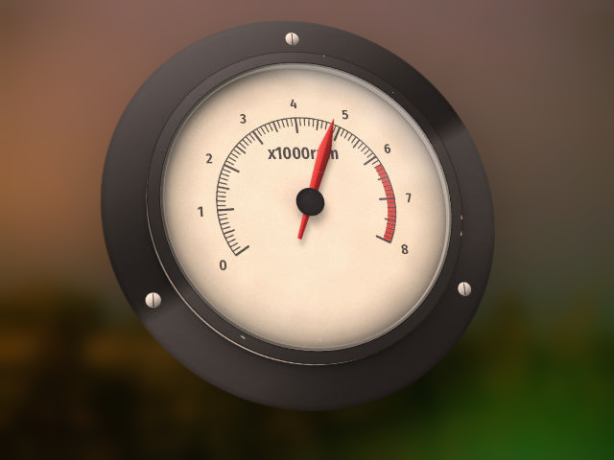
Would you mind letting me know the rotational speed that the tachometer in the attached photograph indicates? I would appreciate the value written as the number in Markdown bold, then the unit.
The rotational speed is **4800** rpm
